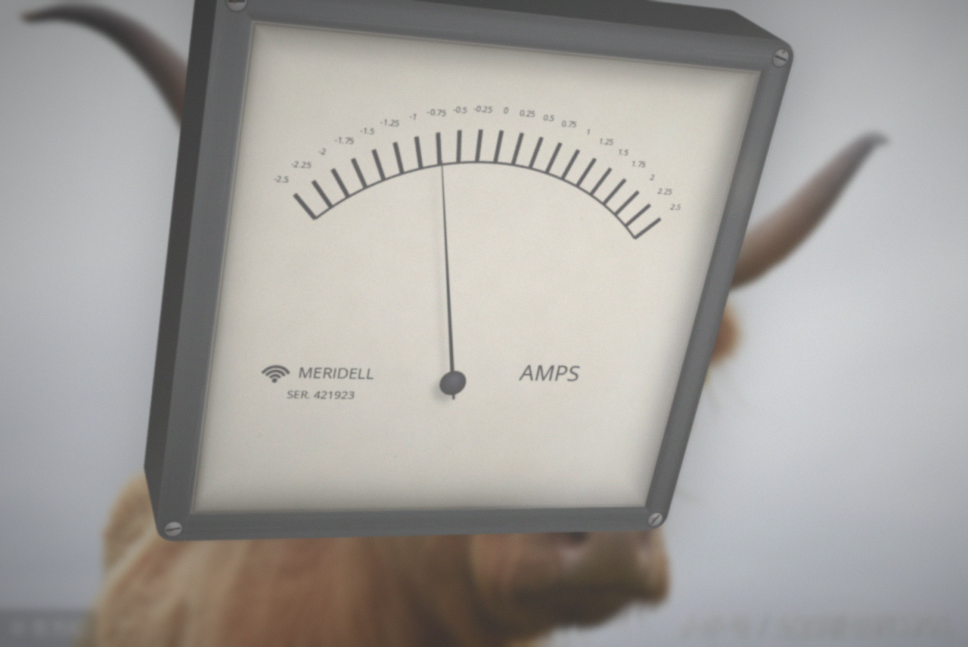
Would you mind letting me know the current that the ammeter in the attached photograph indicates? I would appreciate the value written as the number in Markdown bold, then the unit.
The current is **-0.75** A
